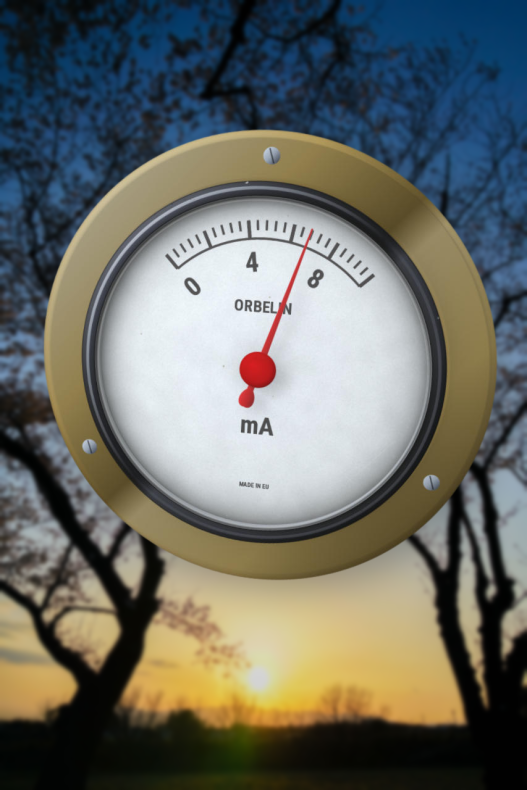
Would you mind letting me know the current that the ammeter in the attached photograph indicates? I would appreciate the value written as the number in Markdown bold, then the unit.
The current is **6.8** mA
